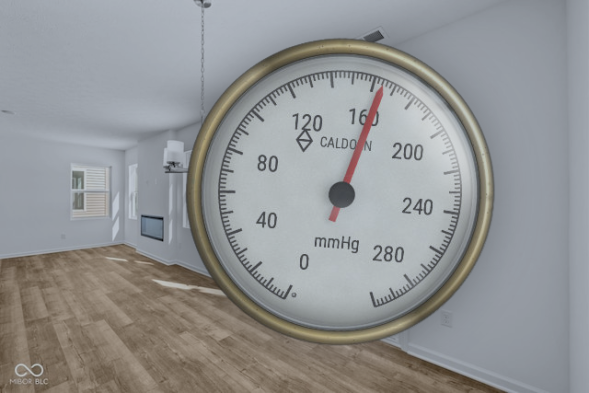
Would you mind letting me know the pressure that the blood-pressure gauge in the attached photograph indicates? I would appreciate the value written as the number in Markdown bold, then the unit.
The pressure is **164** mmHg
